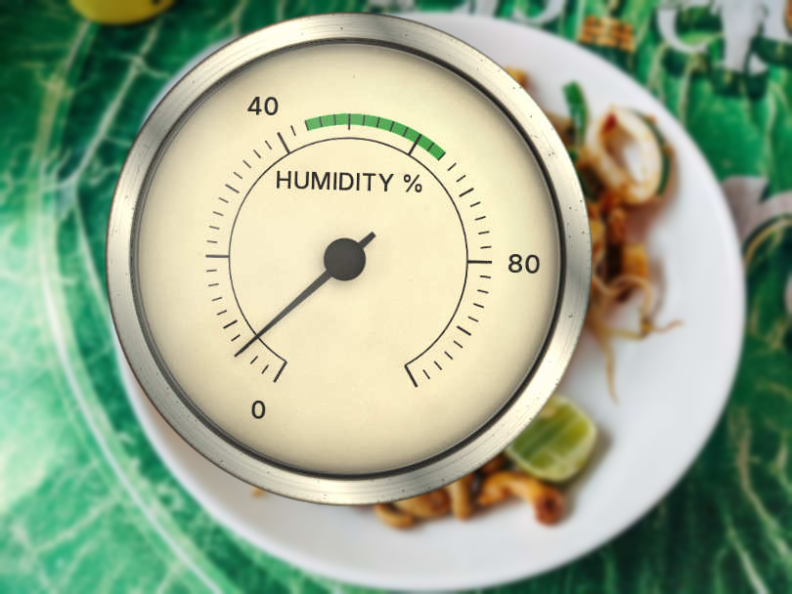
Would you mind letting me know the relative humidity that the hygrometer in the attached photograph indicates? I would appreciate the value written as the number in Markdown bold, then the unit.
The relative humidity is **6** %
